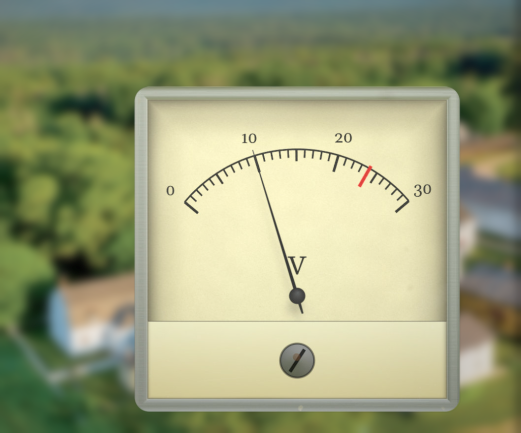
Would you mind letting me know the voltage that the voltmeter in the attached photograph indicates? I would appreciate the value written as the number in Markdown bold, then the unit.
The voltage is **10** V
